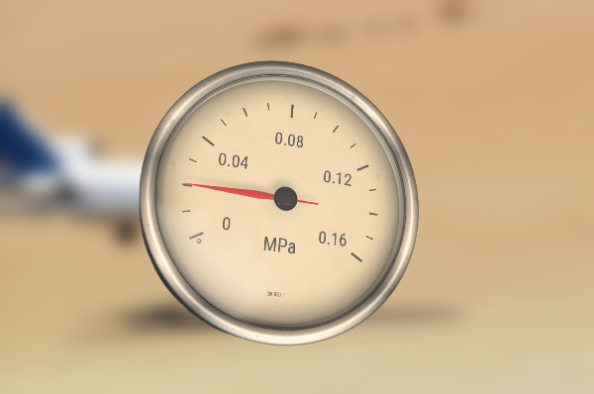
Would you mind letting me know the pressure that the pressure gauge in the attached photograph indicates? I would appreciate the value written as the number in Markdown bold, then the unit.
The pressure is **0.02** MPa
